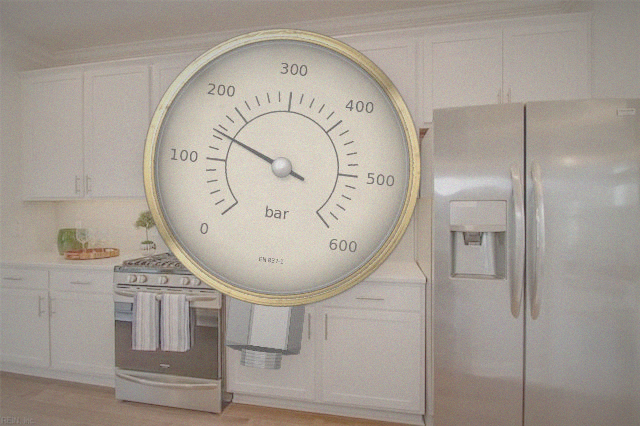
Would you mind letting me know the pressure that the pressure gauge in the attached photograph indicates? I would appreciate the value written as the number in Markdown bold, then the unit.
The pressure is **150** bar
